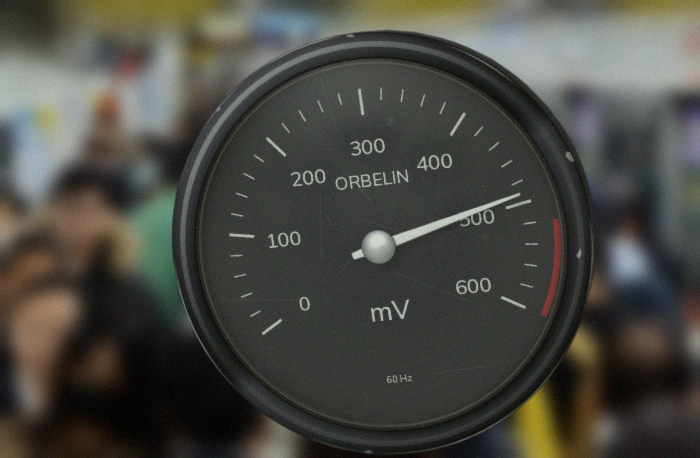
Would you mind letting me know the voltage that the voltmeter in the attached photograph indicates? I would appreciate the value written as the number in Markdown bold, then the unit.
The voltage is **490** mV
